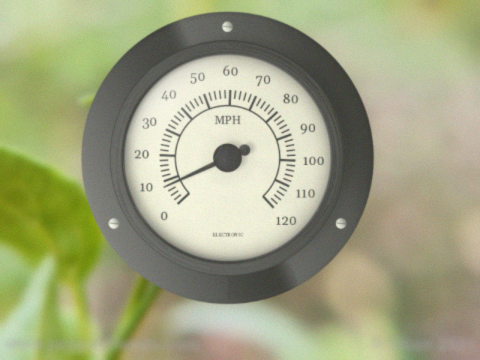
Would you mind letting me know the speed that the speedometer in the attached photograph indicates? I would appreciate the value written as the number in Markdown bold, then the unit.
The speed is **8** mph
